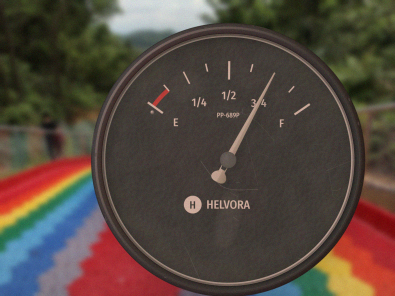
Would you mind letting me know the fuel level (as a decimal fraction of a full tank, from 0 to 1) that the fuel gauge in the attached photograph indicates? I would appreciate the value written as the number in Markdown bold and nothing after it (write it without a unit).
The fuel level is **0.75**
